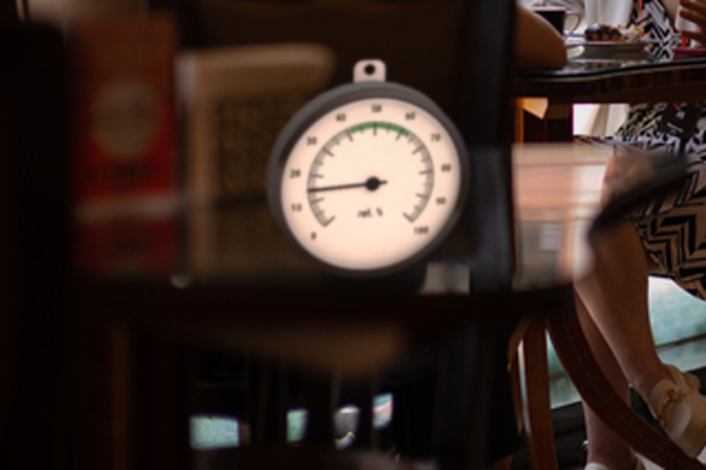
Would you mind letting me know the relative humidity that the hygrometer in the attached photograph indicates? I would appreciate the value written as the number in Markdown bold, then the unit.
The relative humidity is **15** %
